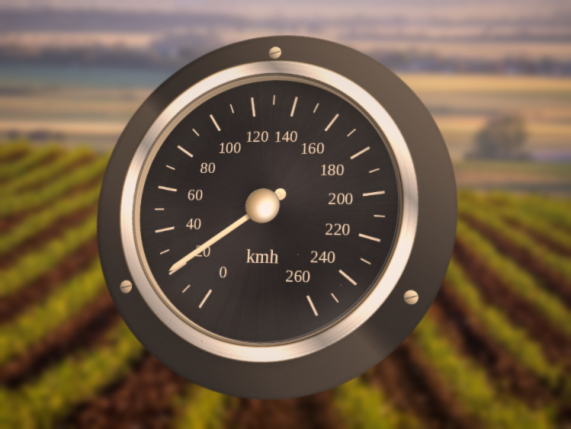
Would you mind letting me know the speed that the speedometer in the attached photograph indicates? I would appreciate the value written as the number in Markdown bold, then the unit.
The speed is **20** km/h
